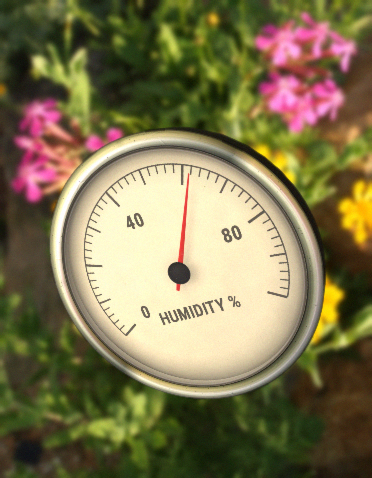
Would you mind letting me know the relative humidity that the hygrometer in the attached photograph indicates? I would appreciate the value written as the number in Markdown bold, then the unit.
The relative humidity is **62** %
